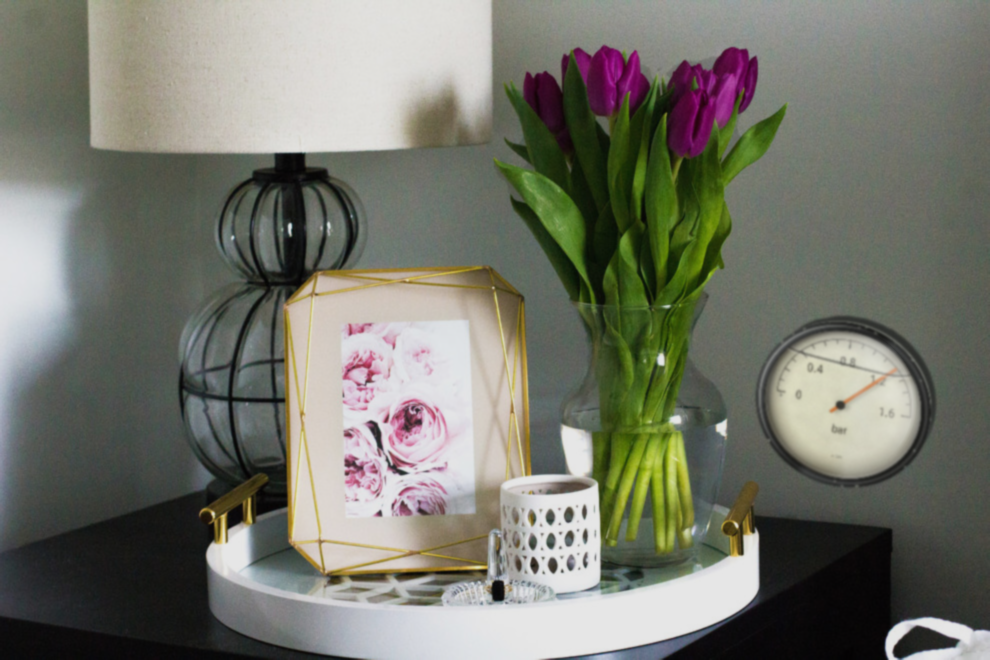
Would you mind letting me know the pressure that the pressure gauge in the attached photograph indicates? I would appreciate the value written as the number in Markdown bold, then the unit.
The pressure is **1.2** bar
